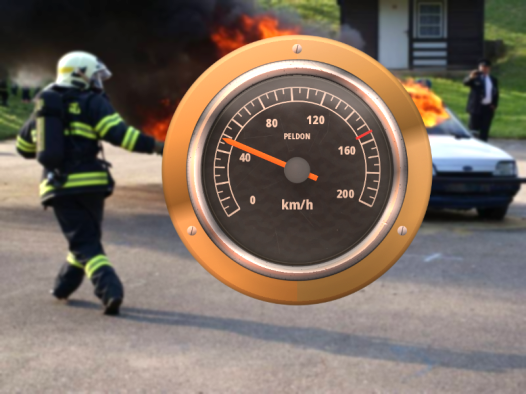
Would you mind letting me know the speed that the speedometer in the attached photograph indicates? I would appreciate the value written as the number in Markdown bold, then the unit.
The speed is **47.5** km/h
